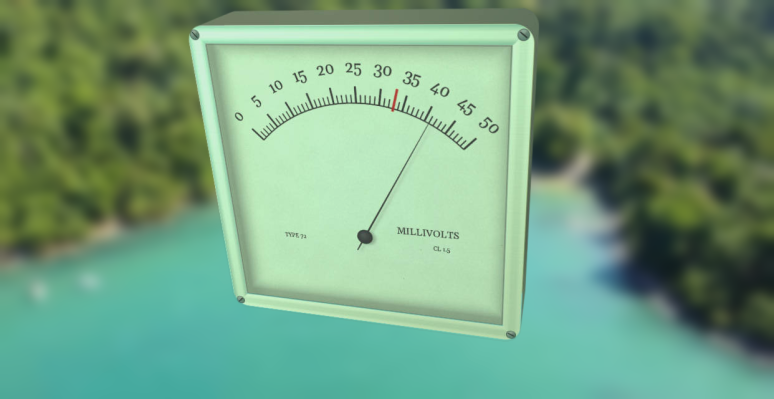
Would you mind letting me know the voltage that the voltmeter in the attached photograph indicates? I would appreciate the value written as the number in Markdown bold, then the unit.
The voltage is **41** mV
